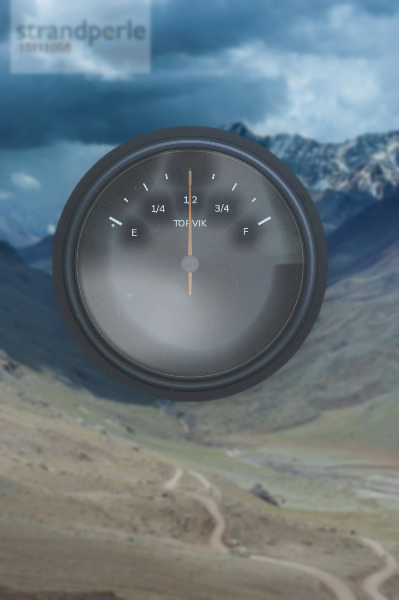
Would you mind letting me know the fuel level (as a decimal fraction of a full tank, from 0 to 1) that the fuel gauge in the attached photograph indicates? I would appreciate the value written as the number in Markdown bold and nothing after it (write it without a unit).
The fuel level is **0.5**
